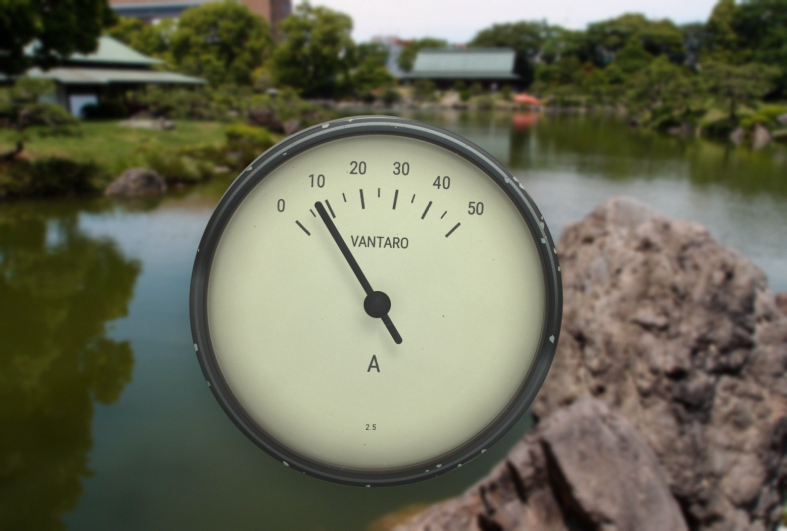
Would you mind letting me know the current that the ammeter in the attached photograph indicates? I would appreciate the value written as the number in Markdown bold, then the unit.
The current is **7.5** A
